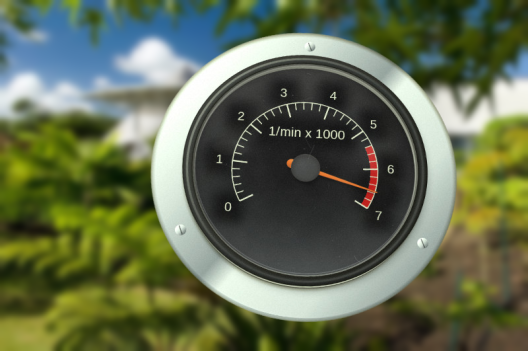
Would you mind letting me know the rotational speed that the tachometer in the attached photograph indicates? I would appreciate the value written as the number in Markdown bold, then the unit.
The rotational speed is **6600** rpm
